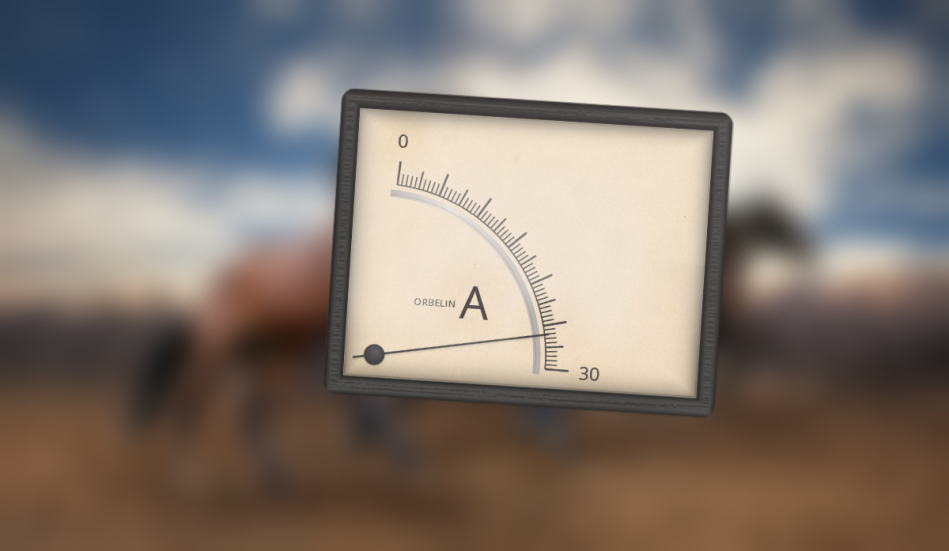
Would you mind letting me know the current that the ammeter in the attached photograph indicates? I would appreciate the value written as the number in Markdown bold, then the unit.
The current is **26** A
